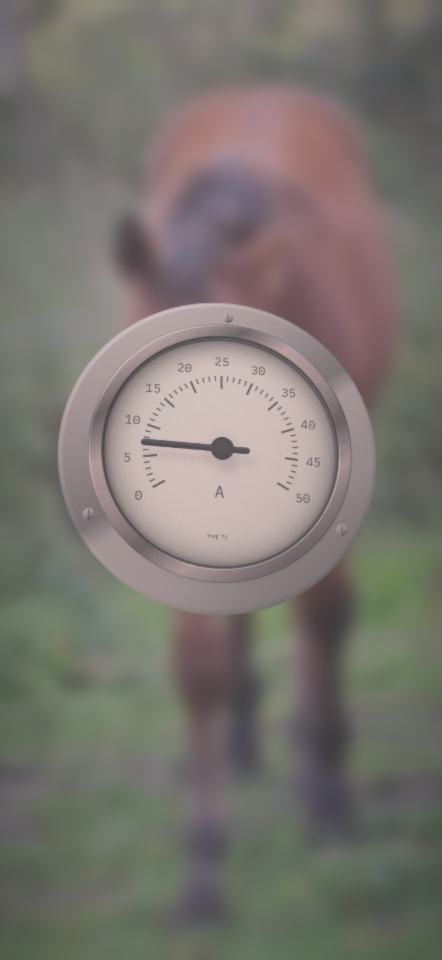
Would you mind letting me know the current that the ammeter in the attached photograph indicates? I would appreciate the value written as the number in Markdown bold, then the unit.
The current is **7** A
